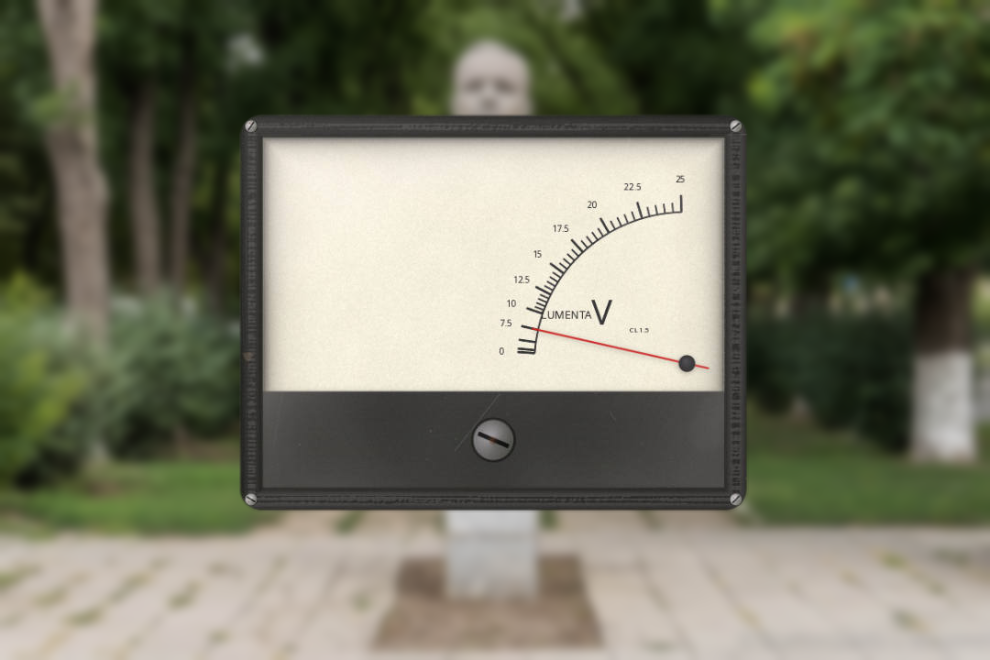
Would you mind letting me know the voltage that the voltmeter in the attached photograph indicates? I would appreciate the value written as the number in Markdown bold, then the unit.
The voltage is **7.5** V
